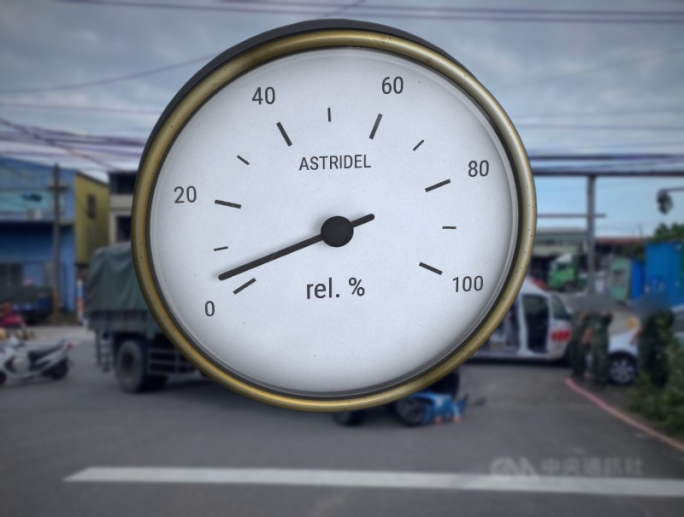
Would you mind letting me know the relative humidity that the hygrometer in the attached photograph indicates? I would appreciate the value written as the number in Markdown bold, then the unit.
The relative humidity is **5** %
